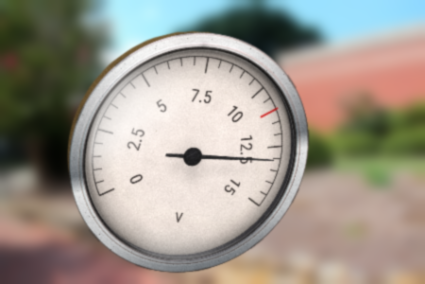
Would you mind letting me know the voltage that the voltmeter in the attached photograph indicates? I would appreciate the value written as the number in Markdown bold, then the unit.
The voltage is **13** V
